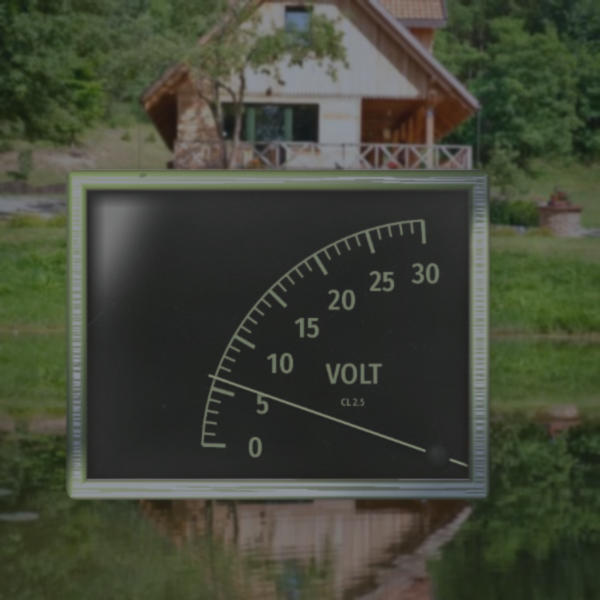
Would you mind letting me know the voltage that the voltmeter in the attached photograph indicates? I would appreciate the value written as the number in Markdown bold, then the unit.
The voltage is **6** V
